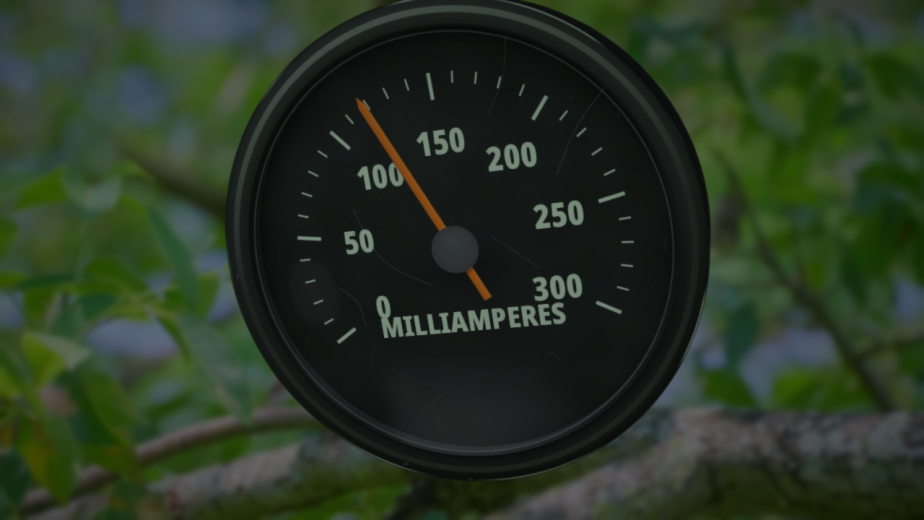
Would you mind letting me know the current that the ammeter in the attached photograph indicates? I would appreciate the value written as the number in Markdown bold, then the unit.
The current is **120** mA
